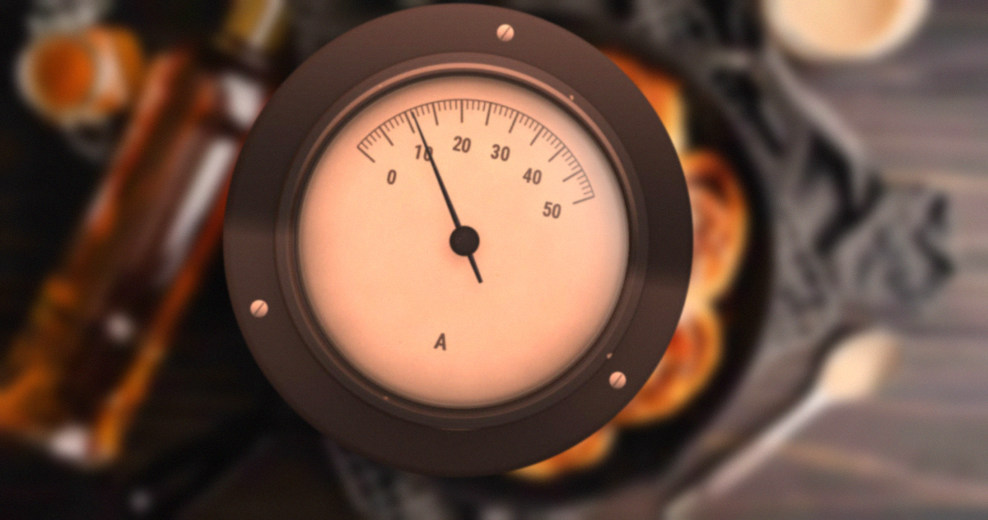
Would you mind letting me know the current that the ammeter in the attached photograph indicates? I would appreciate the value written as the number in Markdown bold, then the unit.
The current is **11** A
